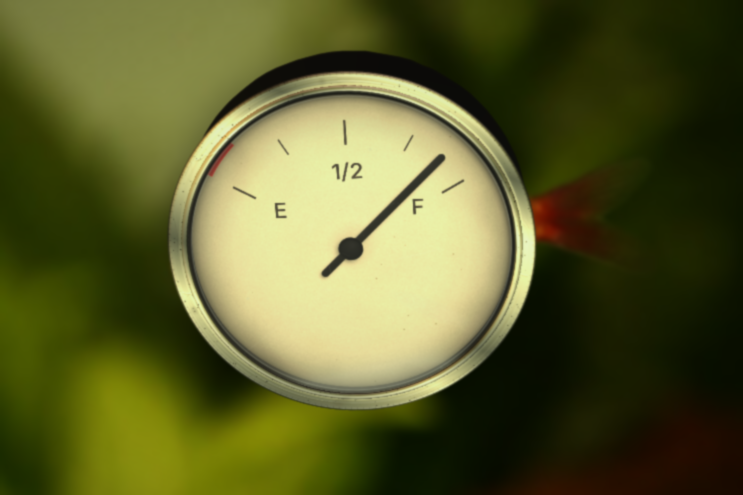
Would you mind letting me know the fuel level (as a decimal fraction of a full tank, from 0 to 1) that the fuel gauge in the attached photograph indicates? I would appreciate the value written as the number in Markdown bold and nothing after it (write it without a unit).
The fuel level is **0.875**
